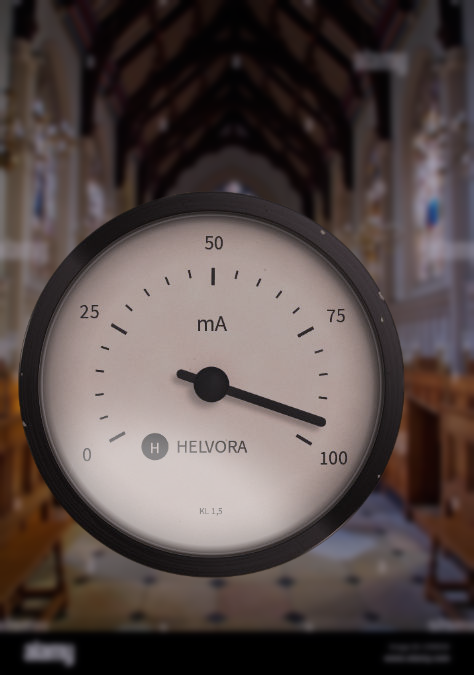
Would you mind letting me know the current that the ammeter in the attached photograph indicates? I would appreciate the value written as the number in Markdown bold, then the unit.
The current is **95** mA
